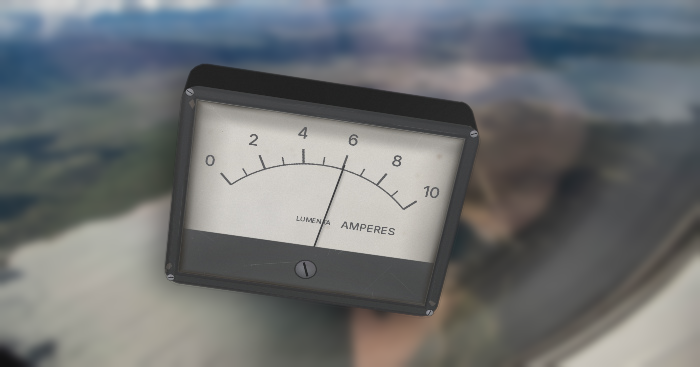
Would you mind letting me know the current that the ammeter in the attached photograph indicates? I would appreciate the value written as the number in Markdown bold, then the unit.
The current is **6** A
